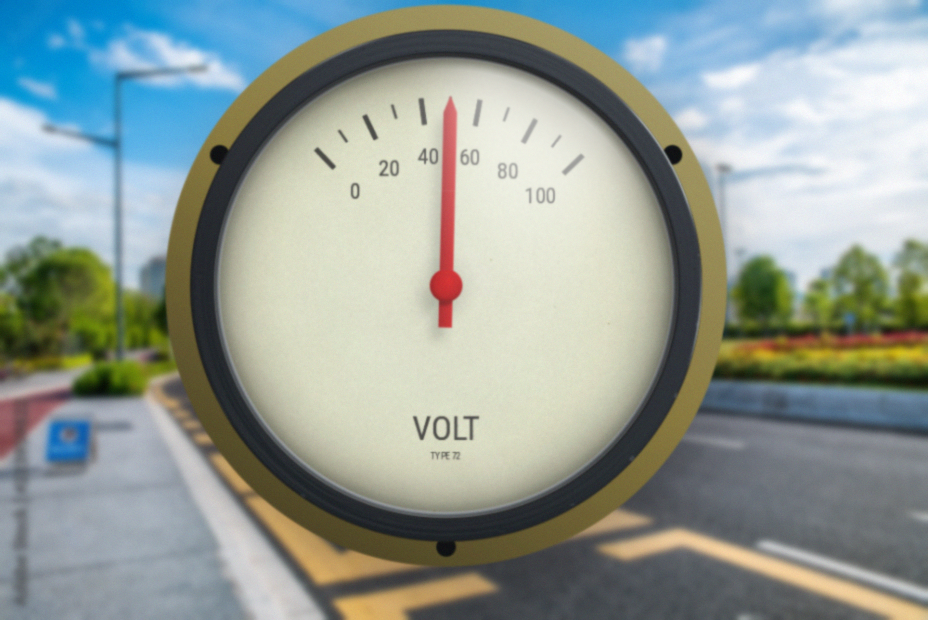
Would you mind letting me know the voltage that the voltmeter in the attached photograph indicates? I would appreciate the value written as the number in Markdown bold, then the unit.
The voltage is **50** V
